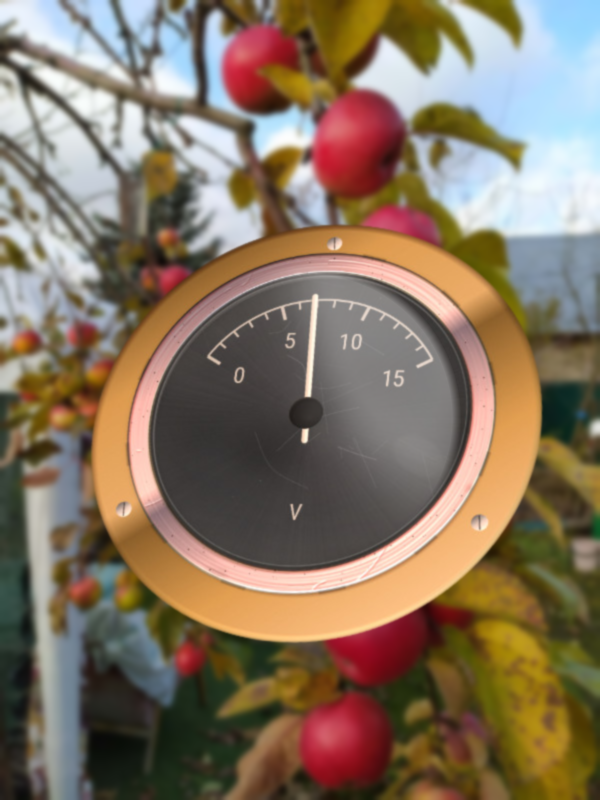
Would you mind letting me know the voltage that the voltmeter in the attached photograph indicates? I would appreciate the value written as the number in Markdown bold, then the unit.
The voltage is **7** V
